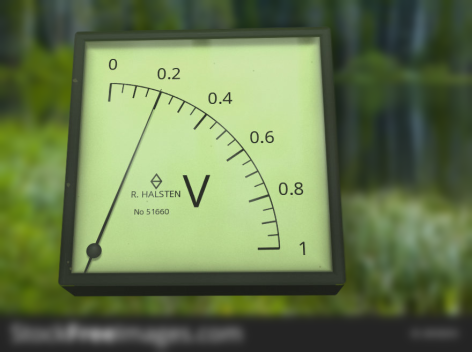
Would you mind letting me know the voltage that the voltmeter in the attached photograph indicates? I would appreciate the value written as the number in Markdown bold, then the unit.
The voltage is **0.2** V
